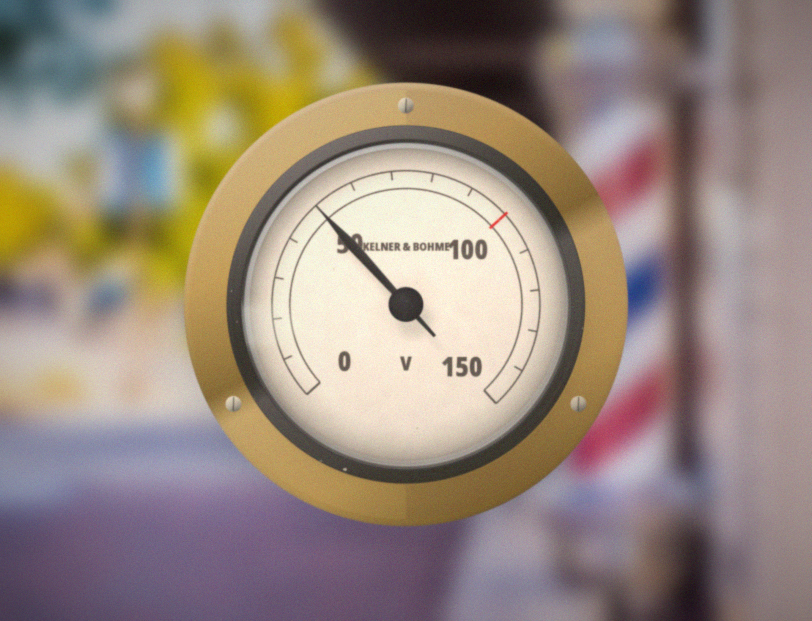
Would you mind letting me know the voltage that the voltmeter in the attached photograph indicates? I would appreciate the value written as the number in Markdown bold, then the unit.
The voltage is **50** V
